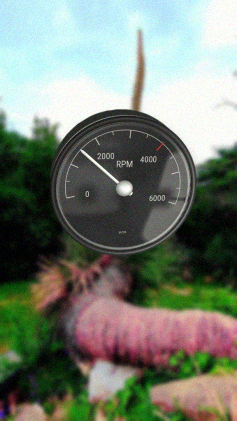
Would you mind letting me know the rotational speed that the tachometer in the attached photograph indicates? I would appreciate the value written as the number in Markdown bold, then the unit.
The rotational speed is **1500** rpm
